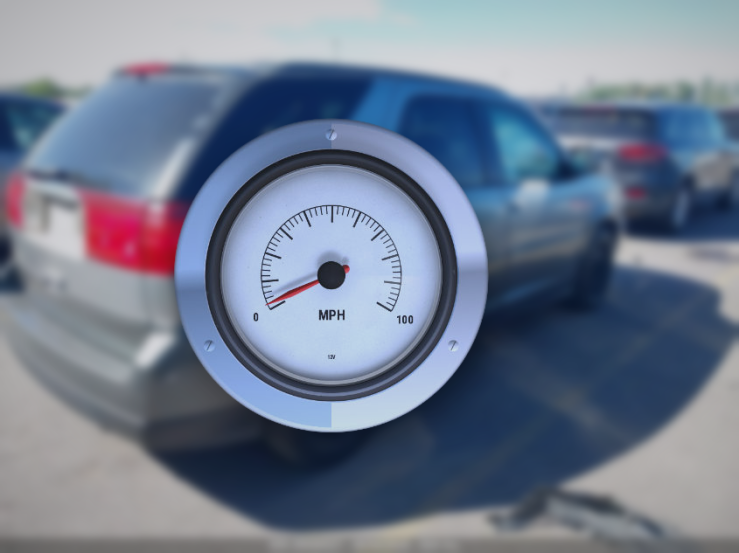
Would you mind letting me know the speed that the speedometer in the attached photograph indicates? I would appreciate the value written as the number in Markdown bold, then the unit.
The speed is **2** mph
